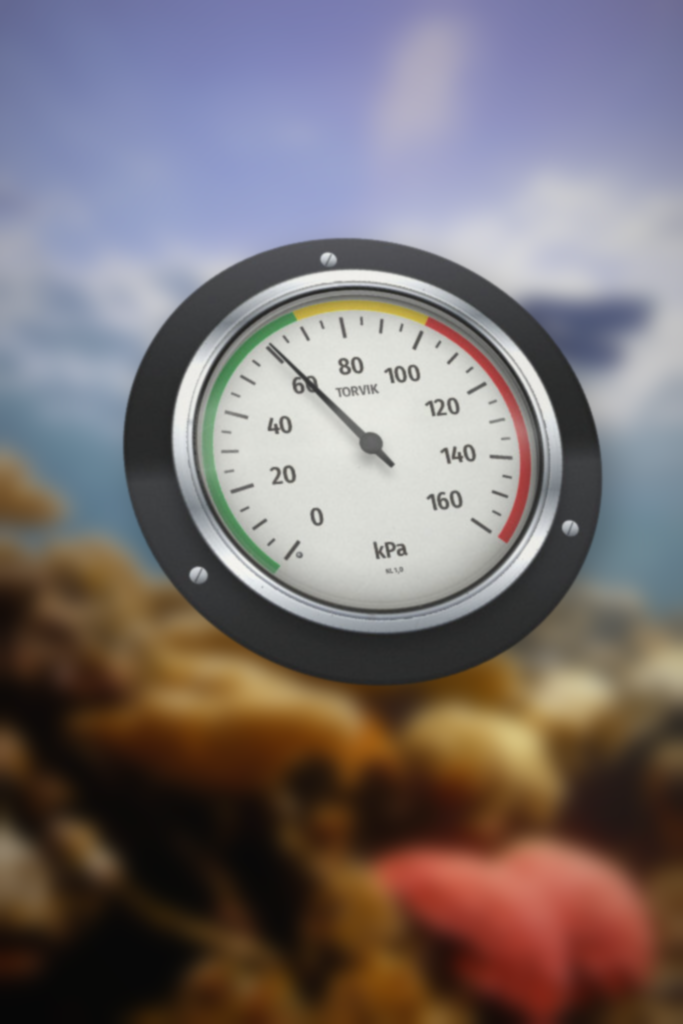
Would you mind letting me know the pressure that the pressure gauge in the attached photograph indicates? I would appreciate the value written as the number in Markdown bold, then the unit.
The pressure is **60** kPa
